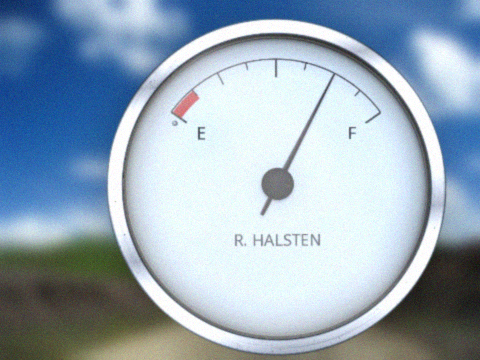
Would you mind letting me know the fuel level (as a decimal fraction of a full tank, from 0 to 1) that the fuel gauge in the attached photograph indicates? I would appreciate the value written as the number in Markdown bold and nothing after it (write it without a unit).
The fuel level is **0.75**
